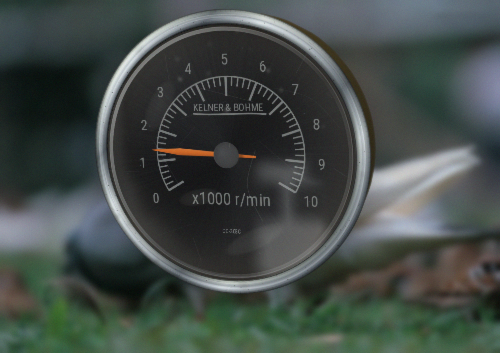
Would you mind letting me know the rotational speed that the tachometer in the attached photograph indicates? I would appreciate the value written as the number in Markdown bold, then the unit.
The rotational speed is **1400** rpm
